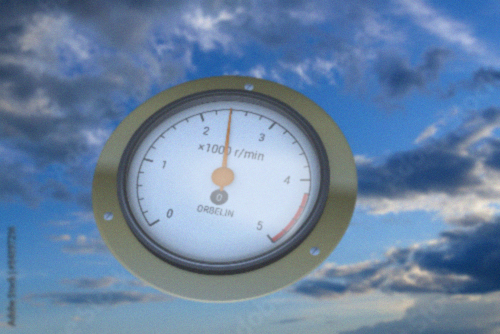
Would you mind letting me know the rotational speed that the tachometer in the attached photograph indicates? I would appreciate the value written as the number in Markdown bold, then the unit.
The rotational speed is **2400** rpm
